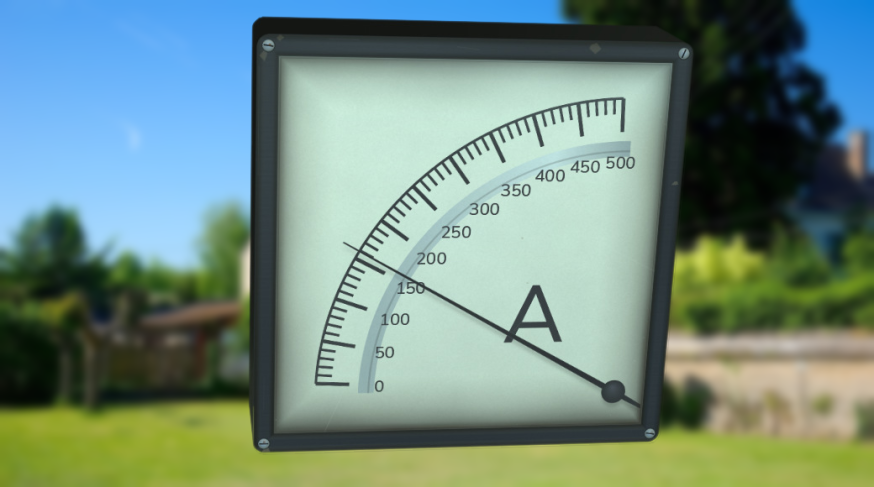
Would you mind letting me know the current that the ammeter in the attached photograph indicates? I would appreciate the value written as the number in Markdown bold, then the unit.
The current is **160** A
